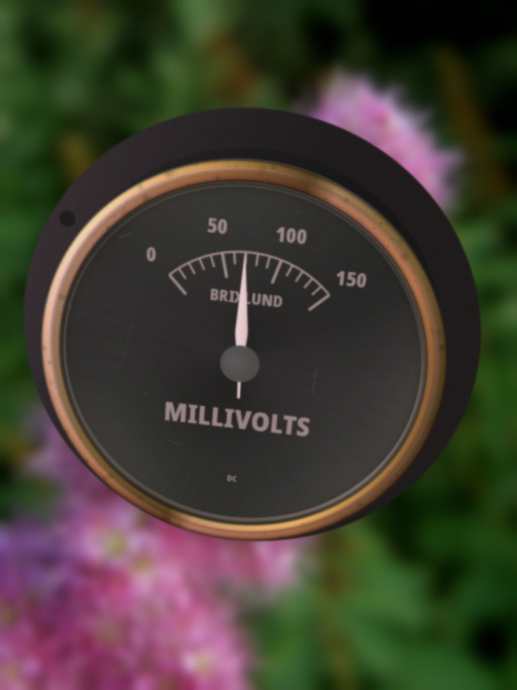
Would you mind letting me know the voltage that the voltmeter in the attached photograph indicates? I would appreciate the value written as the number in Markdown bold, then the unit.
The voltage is **70** mV
